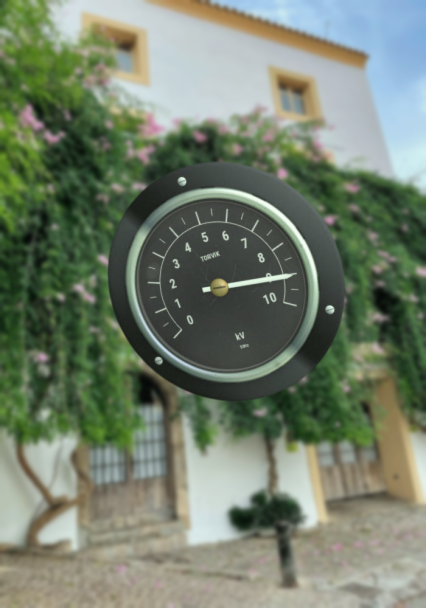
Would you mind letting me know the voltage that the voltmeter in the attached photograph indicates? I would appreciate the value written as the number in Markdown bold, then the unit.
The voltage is **9** kV
